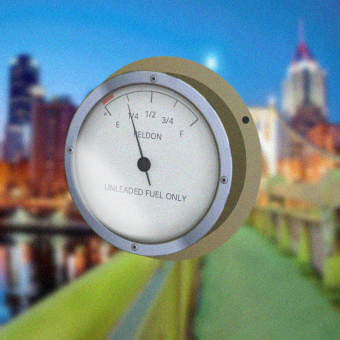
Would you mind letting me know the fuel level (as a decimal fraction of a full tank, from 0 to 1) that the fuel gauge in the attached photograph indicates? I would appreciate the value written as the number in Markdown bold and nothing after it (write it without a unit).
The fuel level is **0.25**
